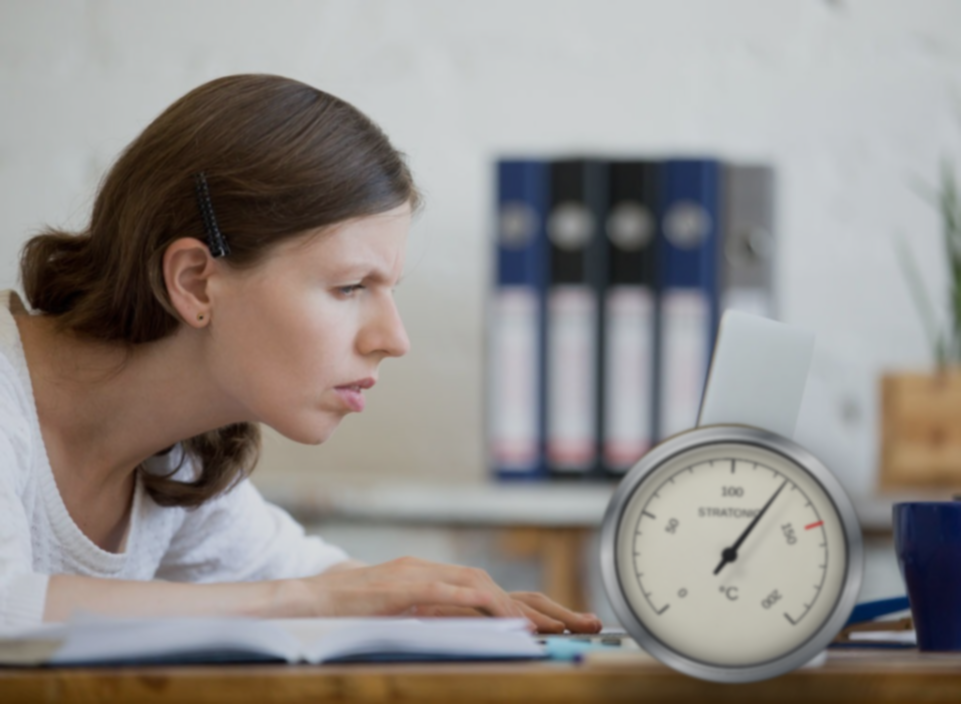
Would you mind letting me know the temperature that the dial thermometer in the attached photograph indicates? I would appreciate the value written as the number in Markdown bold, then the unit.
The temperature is **125** °C
